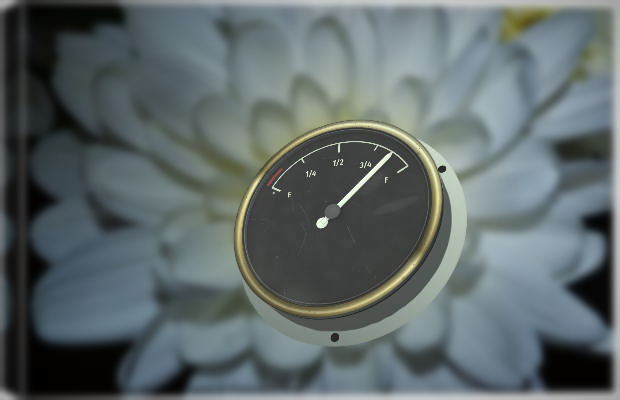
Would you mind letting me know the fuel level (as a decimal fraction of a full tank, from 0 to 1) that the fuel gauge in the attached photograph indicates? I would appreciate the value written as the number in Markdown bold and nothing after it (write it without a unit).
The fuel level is **0.875**
